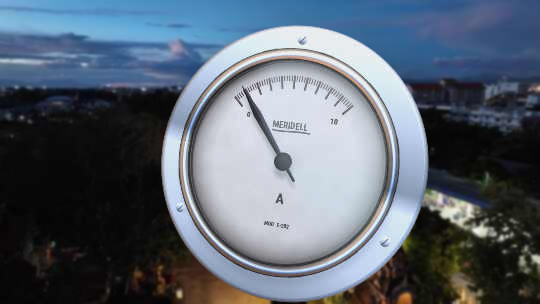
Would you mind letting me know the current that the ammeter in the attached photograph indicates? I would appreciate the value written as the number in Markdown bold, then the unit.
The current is **1** A
